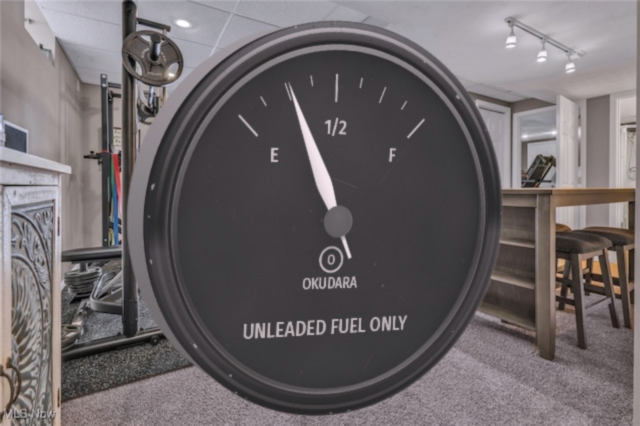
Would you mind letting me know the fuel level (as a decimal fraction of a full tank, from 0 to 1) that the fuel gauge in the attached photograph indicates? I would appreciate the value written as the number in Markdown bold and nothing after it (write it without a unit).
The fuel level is **0.25**
